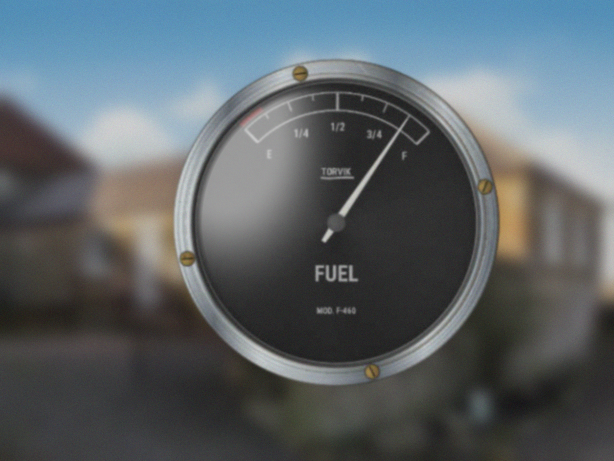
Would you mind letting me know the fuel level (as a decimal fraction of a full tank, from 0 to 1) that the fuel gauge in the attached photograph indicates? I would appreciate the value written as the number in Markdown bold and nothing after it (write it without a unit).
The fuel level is **0.875**
